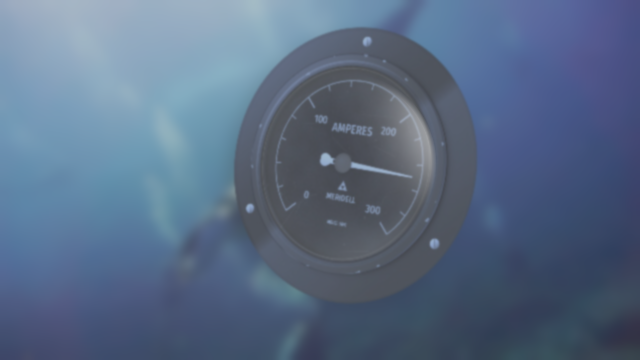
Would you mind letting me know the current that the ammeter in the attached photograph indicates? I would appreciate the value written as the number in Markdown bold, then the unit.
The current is **250** A
